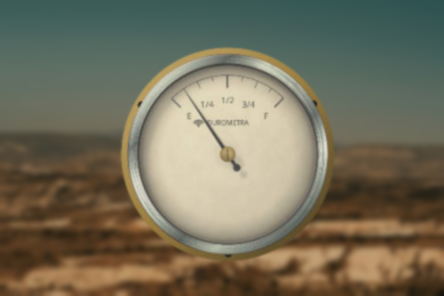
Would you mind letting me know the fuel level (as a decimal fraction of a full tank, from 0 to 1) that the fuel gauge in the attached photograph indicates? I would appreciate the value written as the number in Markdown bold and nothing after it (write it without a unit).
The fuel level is **0.125**
